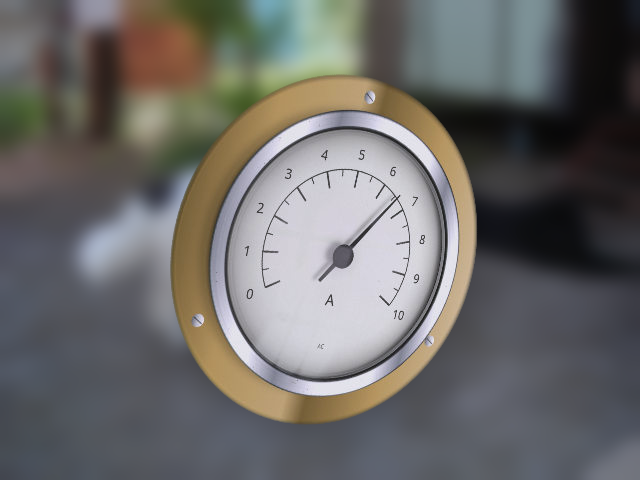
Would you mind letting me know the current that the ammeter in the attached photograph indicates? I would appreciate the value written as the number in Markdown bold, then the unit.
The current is **6.5** A
